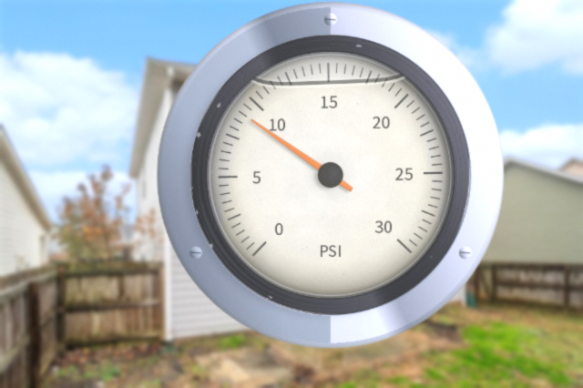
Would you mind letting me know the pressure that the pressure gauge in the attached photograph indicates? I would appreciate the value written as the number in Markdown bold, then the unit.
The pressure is **9** psi
